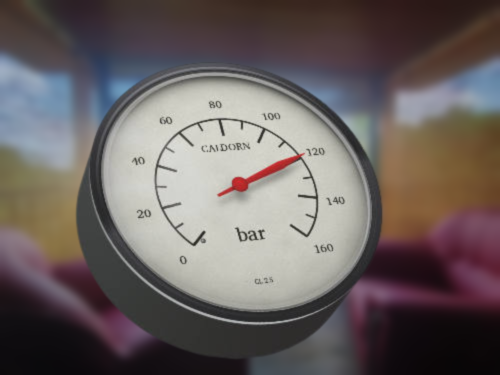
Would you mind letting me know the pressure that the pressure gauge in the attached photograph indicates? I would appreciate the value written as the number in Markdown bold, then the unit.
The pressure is **120** bar
